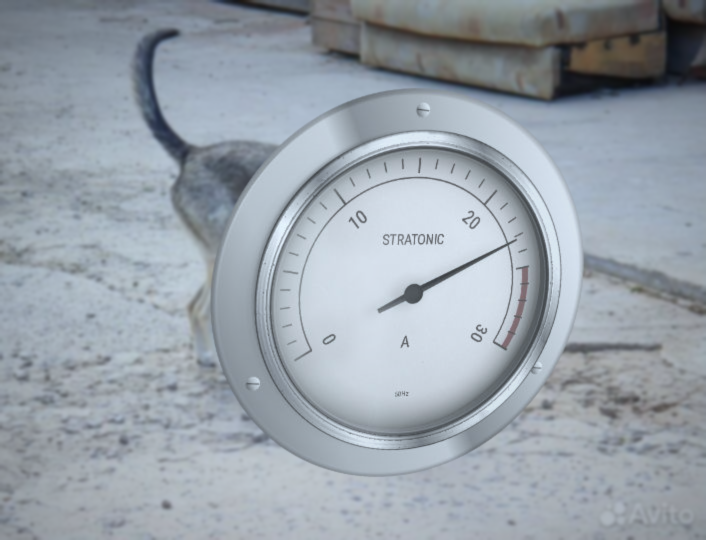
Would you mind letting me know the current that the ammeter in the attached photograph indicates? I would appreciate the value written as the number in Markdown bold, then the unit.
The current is **23** A
